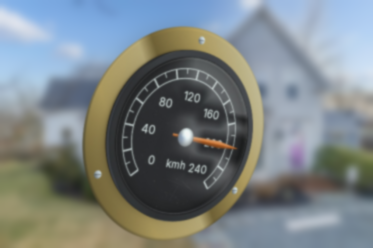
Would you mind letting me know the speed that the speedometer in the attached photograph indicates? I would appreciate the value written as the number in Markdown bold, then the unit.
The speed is **200** km/h
